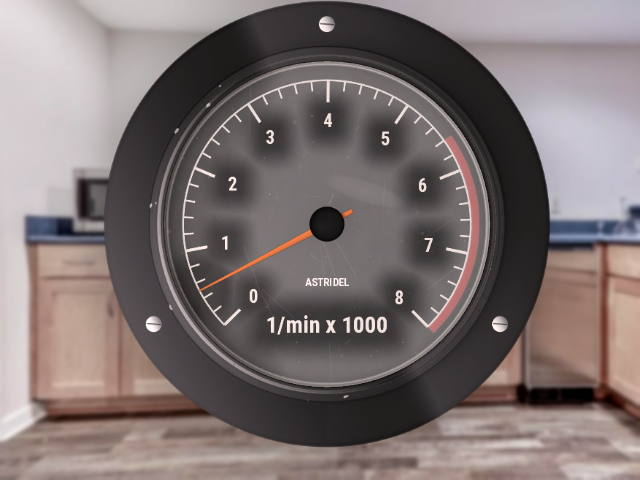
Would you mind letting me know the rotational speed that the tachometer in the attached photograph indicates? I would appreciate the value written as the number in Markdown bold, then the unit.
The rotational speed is **500** rpm
